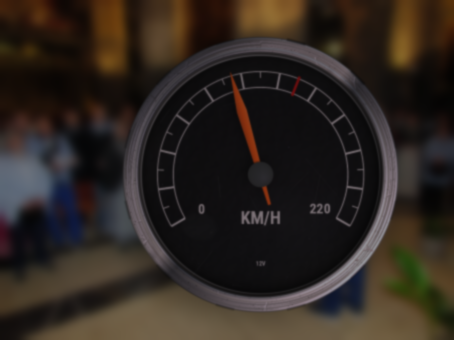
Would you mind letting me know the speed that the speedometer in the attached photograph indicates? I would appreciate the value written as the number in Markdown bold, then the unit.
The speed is **95** km/h
